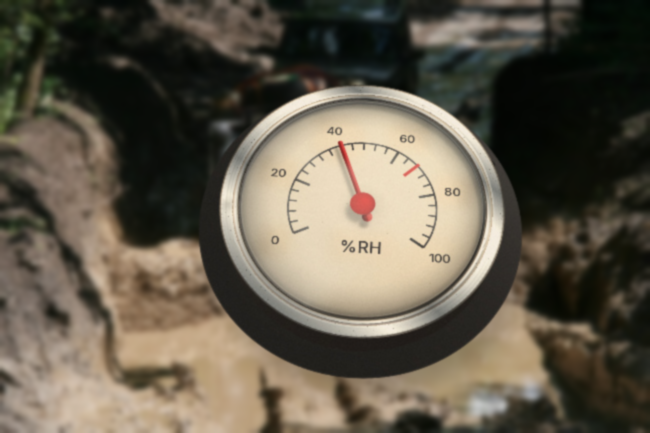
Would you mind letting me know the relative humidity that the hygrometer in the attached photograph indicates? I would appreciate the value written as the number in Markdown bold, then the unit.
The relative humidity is **40** %
